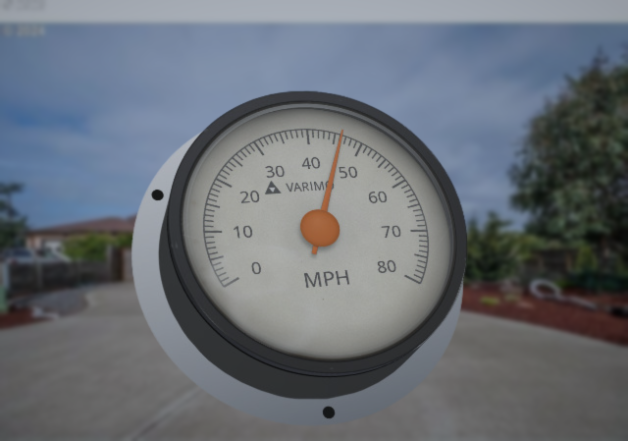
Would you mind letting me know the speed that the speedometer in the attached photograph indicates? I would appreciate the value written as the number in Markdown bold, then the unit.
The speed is **46** mph
